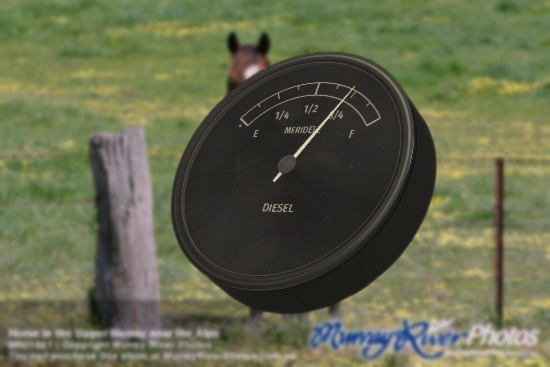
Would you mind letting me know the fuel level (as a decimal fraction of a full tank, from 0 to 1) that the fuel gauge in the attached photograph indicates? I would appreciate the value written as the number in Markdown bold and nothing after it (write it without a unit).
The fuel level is **0.75**
